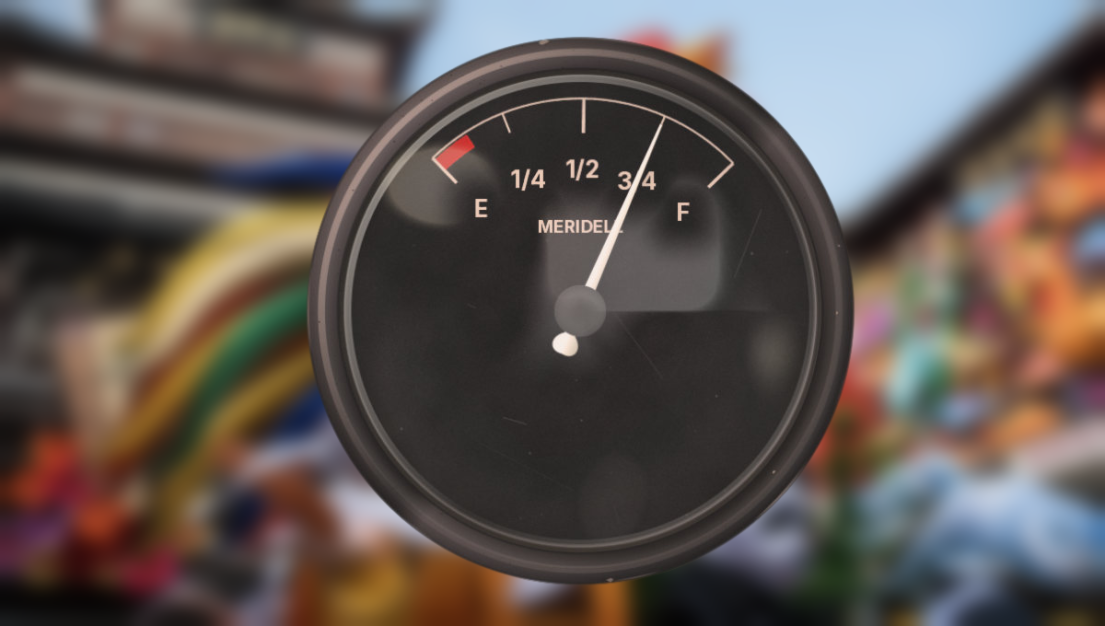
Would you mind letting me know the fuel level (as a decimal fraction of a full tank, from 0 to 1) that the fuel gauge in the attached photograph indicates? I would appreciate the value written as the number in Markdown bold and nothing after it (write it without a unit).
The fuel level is **0.75**
